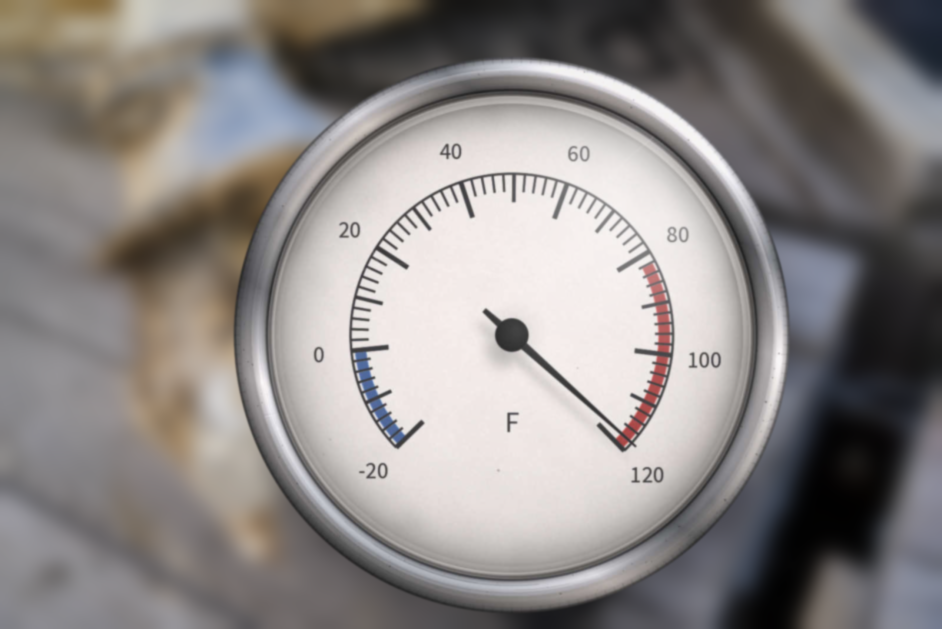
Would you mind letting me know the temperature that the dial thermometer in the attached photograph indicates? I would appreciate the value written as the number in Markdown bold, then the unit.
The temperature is **118** °F
